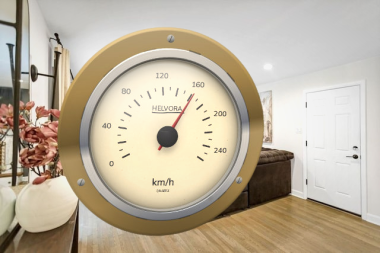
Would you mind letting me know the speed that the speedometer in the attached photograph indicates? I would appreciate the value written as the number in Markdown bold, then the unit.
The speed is **160** km/h
